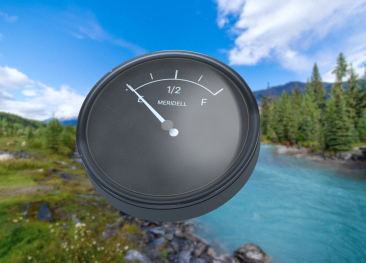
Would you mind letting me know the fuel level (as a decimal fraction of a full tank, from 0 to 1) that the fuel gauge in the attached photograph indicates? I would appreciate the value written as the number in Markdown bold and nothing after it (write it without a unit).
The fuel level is **0**
